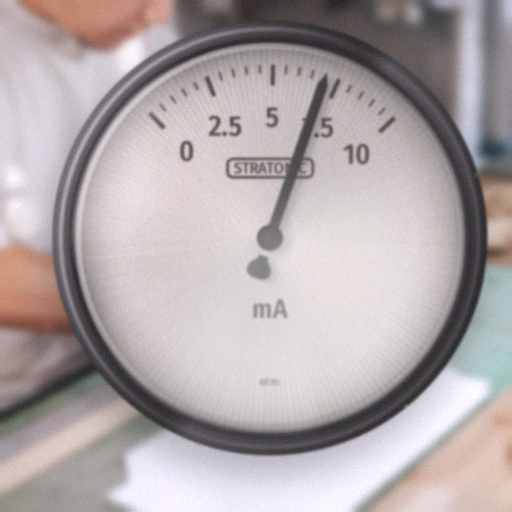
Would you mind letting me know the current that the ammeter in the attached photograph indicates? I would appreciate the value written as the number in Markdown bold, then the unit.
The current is **7** mA
